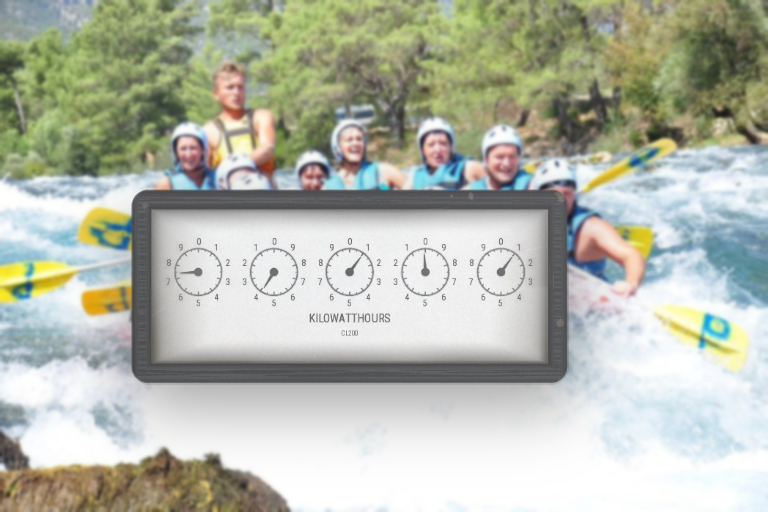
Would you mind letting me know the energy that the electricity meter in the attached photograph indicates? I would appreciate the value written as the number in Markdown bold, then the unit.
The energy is **74101** kWh
